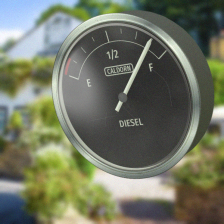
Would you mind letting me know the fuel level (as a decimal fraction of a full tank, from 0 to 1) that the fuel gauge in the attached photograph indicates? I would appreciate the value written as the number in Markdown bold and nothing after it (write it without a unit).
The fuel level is **0.875**
